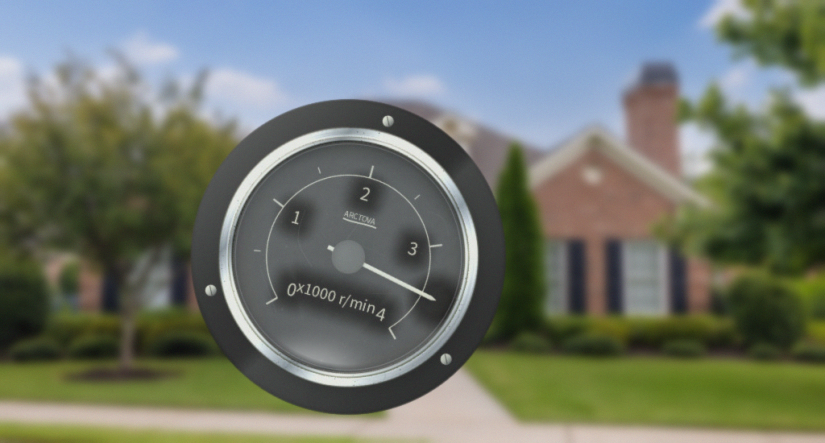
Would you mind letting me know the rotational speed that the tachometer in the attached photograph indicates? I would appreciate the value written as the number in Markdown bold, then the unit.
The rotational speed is **3500** rpm
